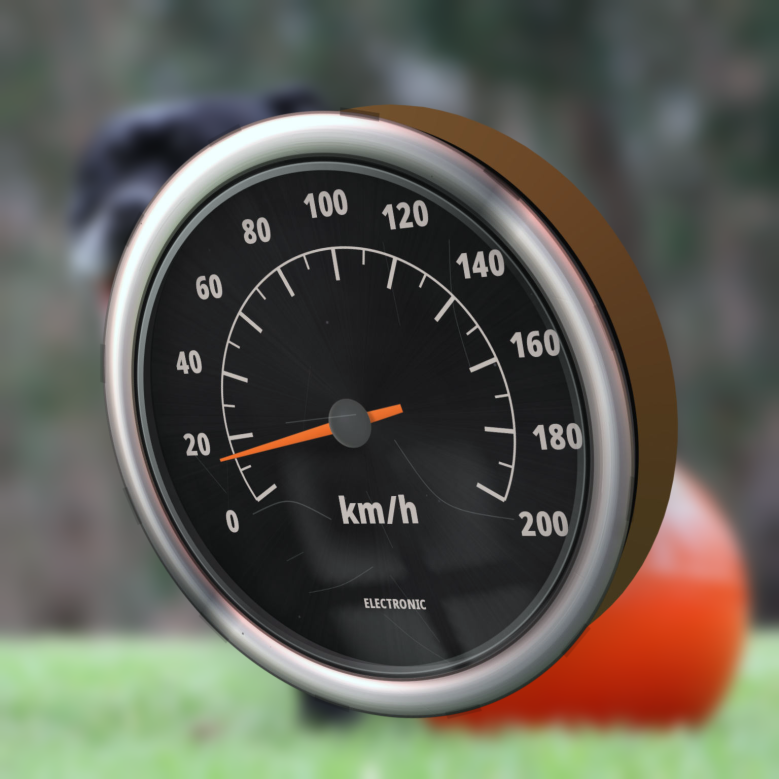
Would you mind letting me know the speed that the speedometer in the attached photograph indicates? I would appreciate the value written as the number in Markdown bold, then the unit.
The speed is **15** km/h
